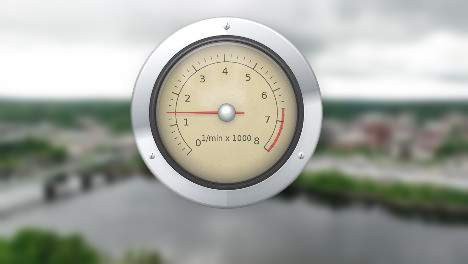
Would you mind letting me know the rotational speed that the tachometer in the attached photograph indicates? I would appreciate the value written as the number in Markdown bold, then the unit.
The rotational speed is **1400** rpm
